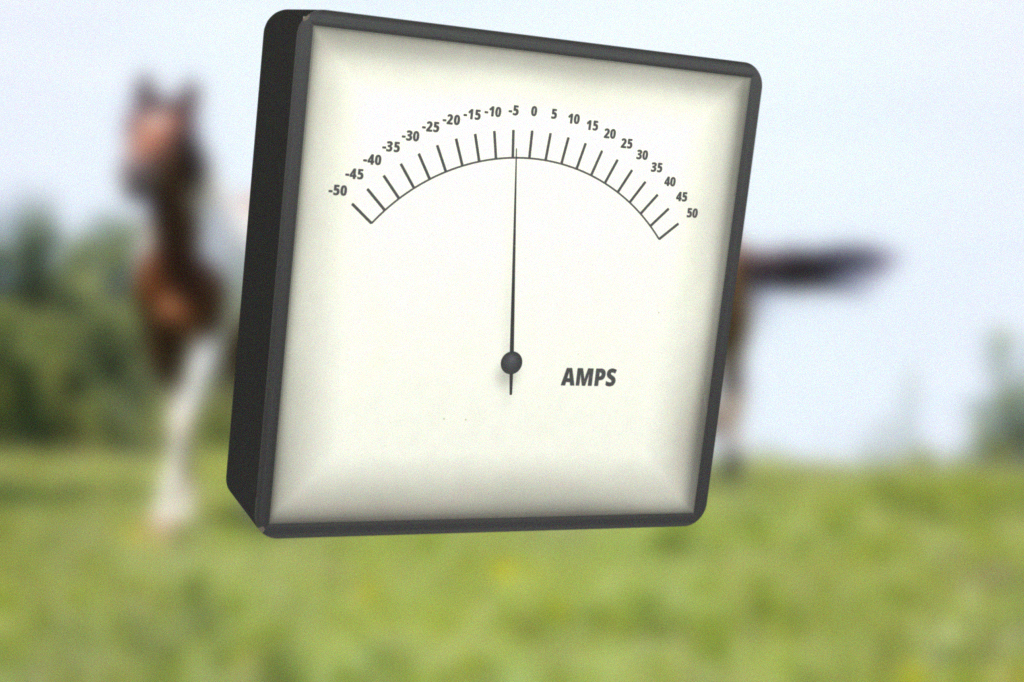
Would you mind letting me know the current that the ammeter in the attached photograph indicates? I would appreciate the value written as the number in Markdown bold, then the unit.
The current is **-5** A
